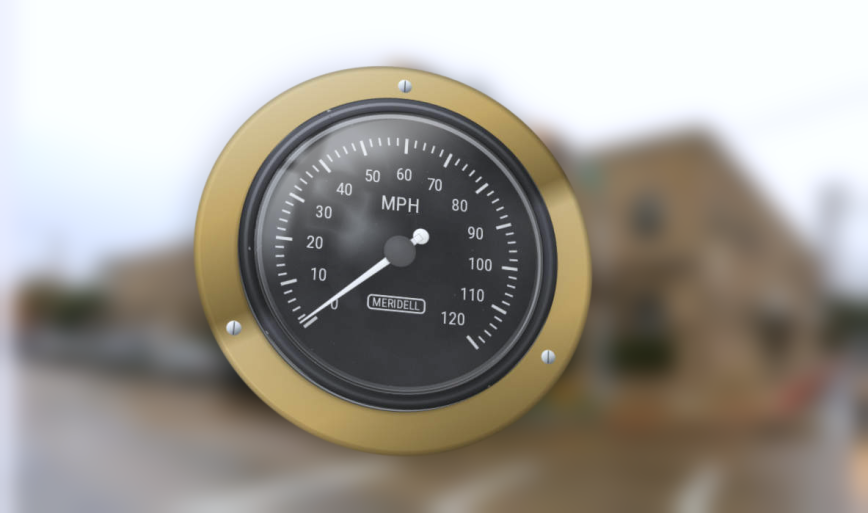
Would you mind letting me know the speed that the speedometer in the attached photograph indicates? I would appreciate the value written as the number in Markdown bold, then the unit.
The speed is **1** mph
